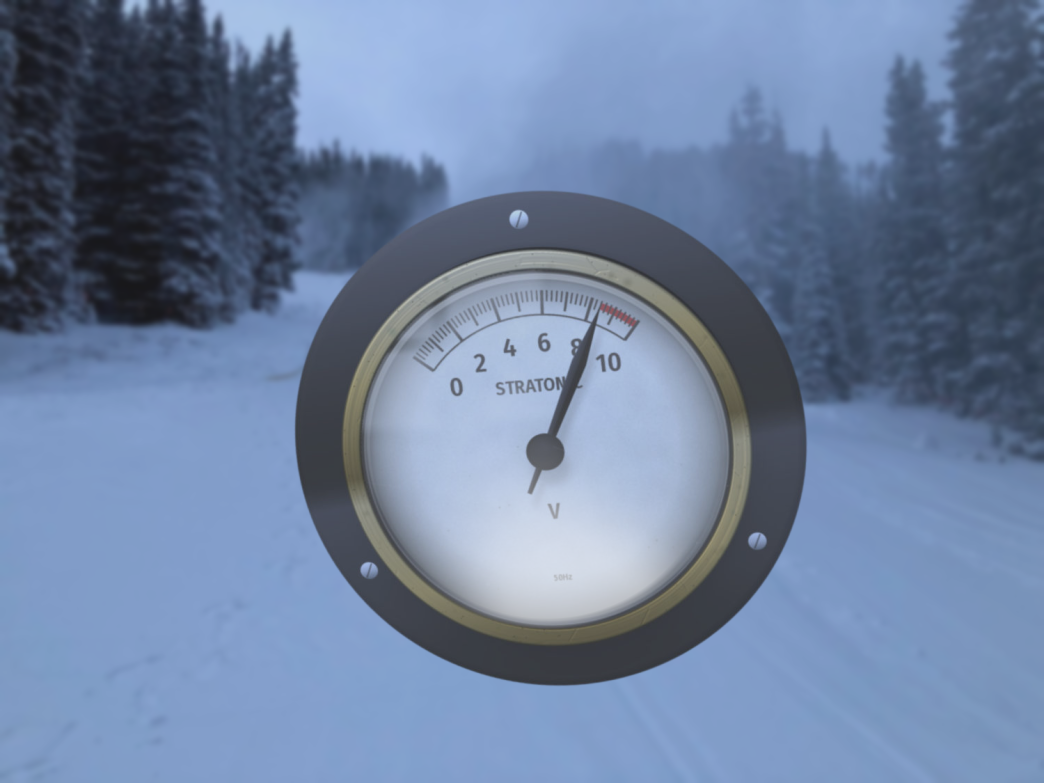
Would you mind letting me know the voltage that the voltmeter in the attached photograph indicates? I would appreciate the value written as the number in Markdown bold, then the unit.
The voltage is **8.4** V
